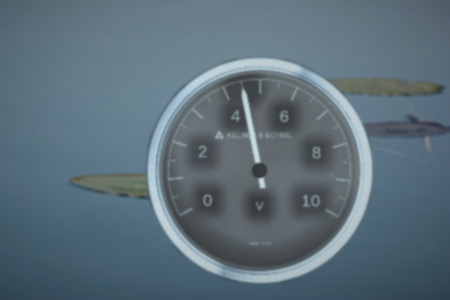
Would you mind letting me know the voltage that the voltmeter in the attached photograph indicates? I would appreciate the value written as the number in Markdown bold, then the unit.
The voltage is **4.5** V
